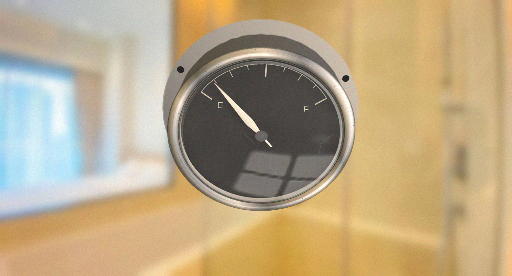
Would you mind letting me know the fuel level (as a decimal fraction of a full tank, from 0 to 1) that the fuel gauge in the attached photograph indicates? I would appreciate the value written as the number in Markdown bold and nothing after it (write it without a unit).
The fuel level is **0.125**
